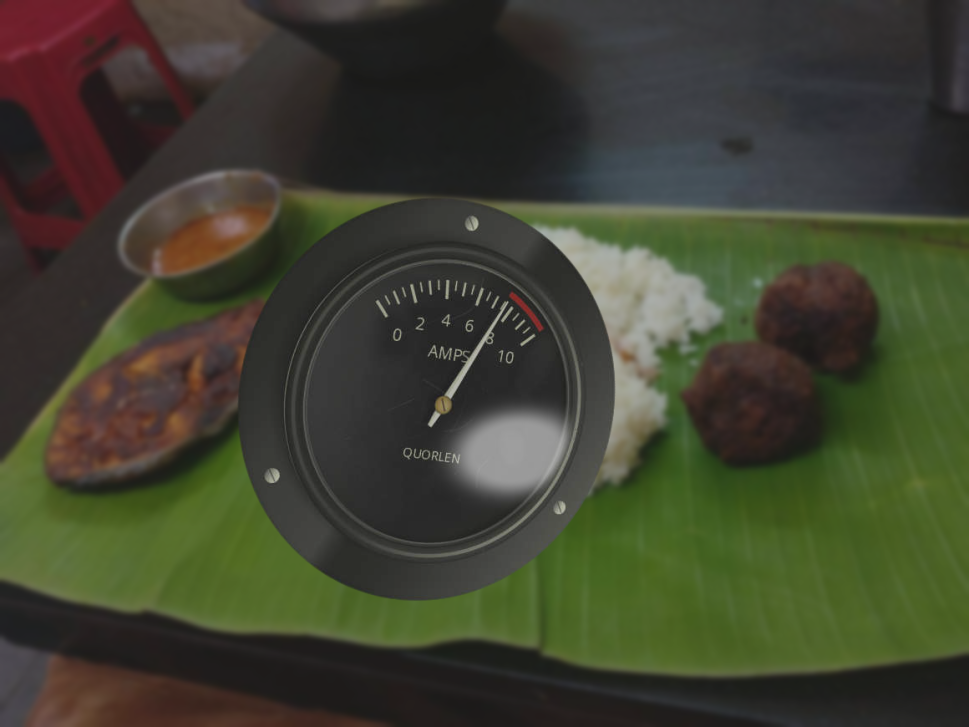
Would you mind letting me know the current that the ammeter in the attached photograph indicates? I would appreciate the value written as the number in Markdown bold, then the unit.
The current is **7.5** A
